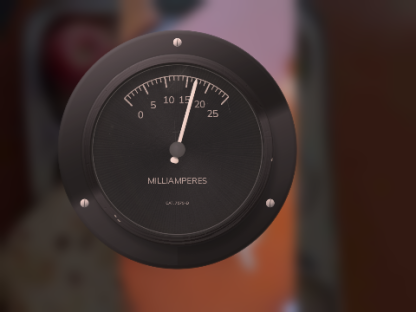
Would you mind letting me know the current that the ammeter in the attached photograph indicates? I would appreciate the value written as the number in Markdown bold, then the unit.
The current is **17** mA
